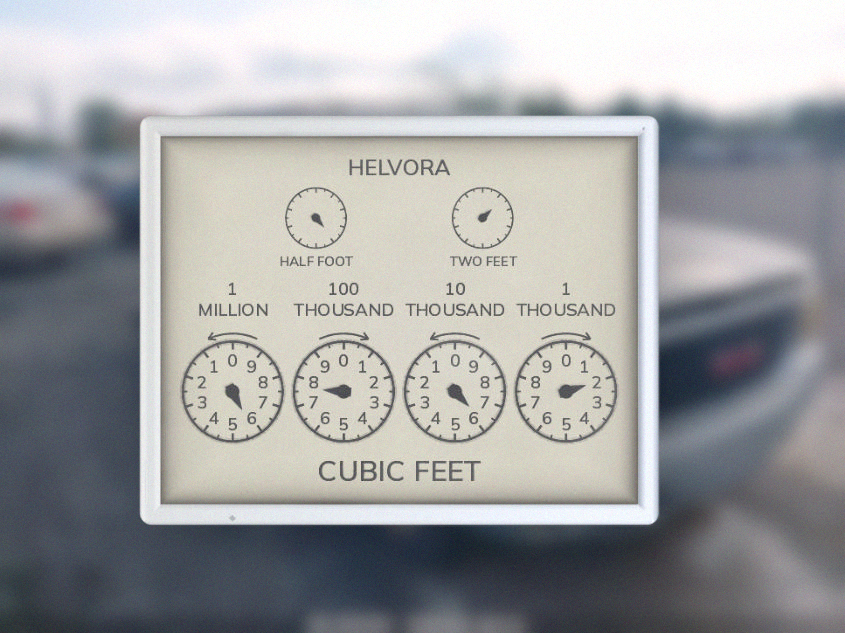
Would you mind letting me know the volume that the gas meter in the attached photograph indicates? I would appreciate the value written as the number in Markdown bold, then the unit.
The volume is **576200** ft³
